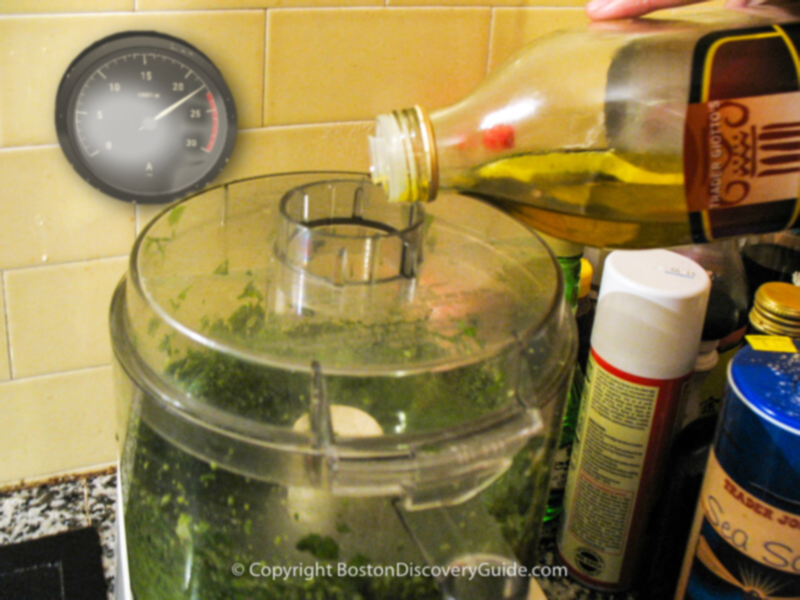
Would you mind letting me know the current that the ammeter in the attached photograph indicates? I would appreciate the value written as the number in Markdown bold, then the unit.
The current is **22** A
